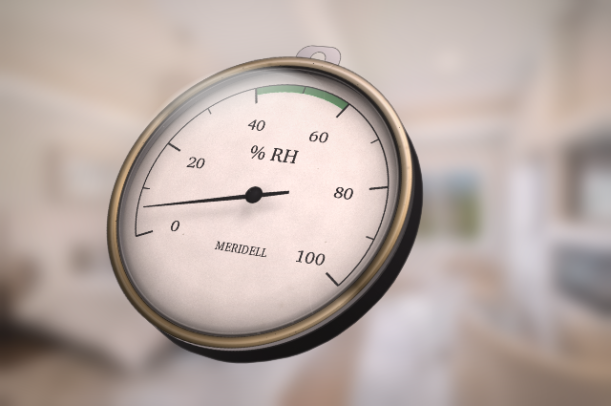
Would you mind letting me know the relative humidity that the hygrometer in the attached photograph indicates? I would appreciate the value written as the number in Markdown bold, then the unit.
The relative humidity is **5** %
